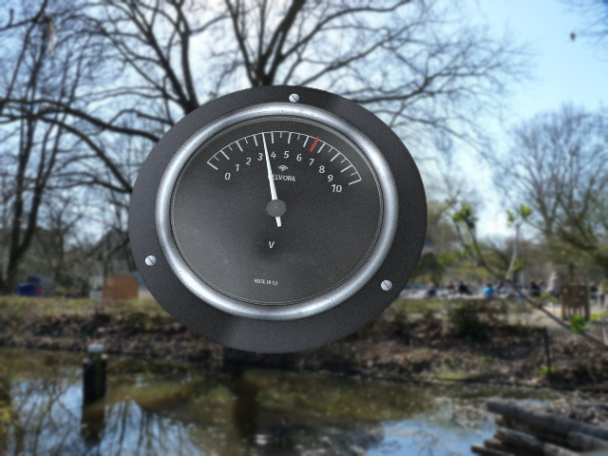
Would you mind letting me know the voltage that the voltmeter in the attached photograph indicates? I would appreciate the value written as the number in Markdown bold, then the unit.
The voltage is **3.5** V
